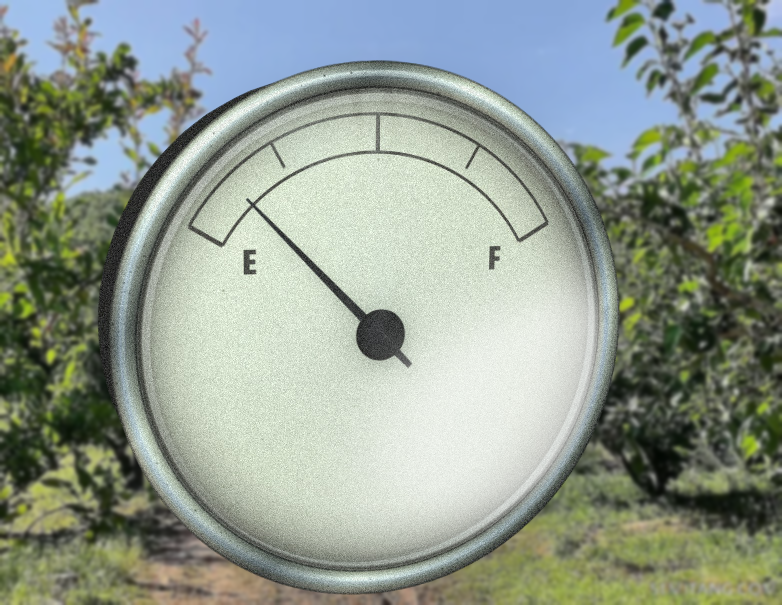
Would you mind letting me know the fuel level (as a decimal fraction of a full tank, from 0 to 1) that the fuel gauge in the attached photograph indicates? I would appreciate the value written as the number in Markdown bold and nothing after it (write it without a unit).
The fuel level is **0.125**
